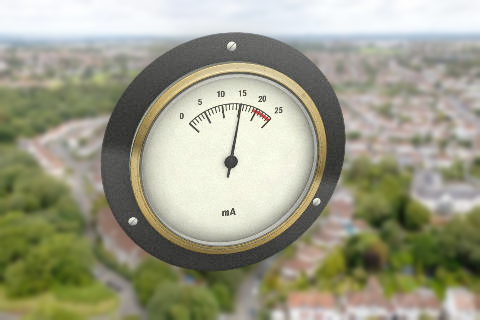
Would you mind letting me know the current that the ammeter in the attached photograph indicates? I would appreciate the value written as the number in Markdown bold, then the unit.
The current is **15** mA
